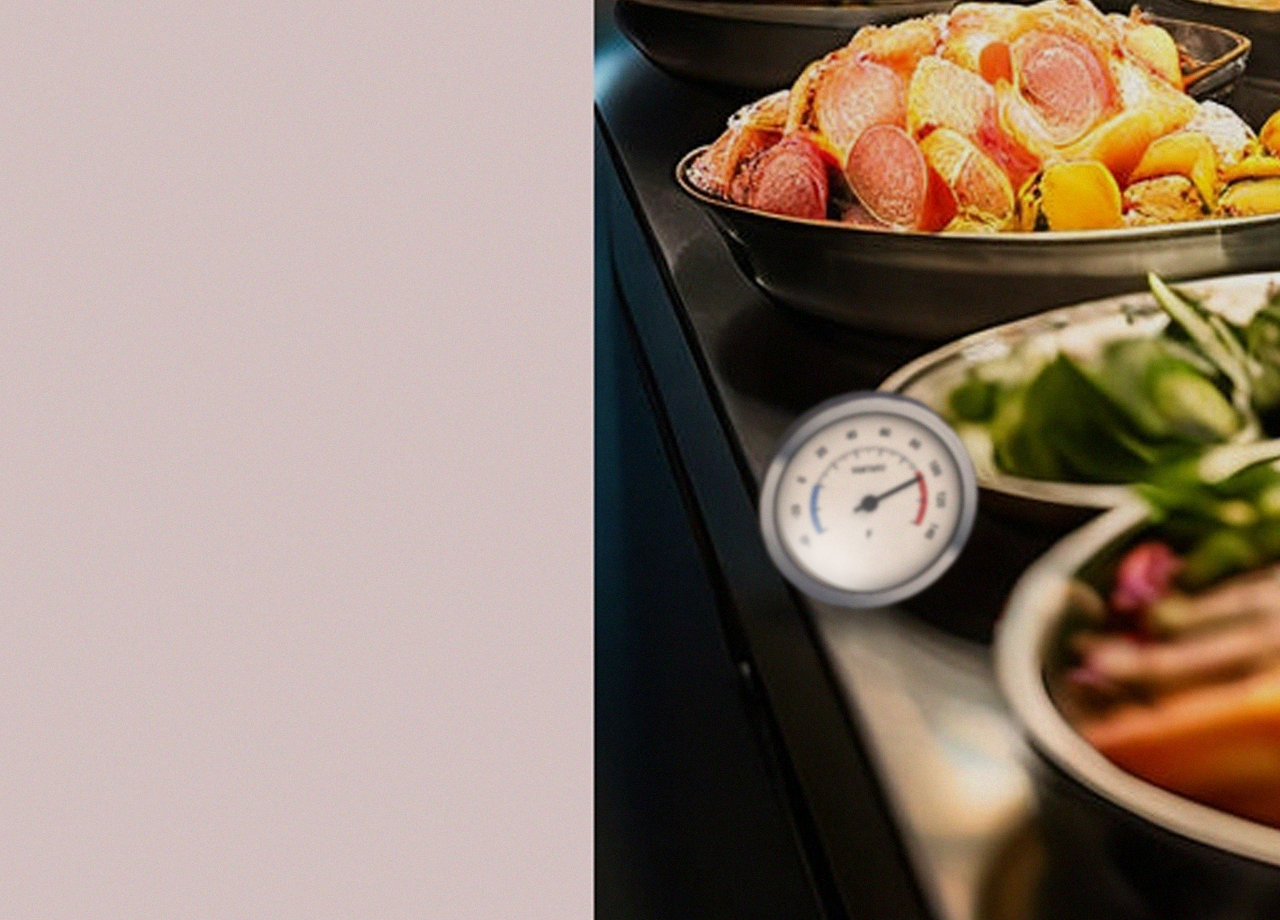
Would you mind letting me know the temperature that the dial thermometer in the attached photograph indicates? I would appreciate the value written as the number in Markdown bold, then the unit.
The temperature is **100** °F
